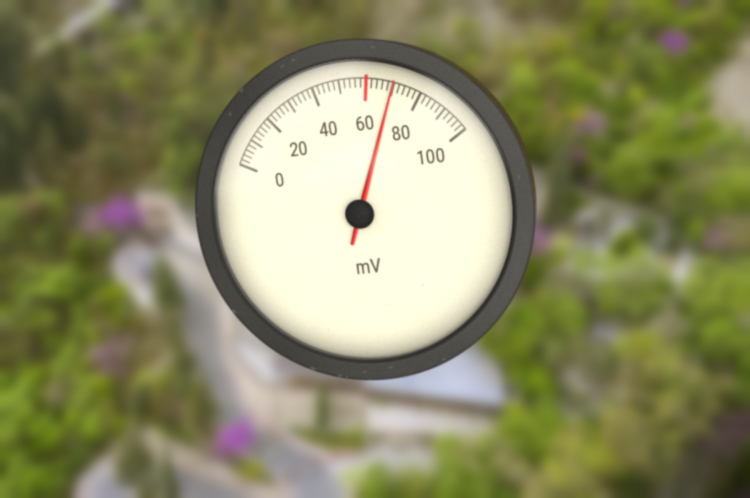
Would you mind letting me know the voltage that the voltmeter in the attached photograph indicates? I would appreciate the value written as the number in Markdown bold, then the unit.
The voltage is **70** mV
